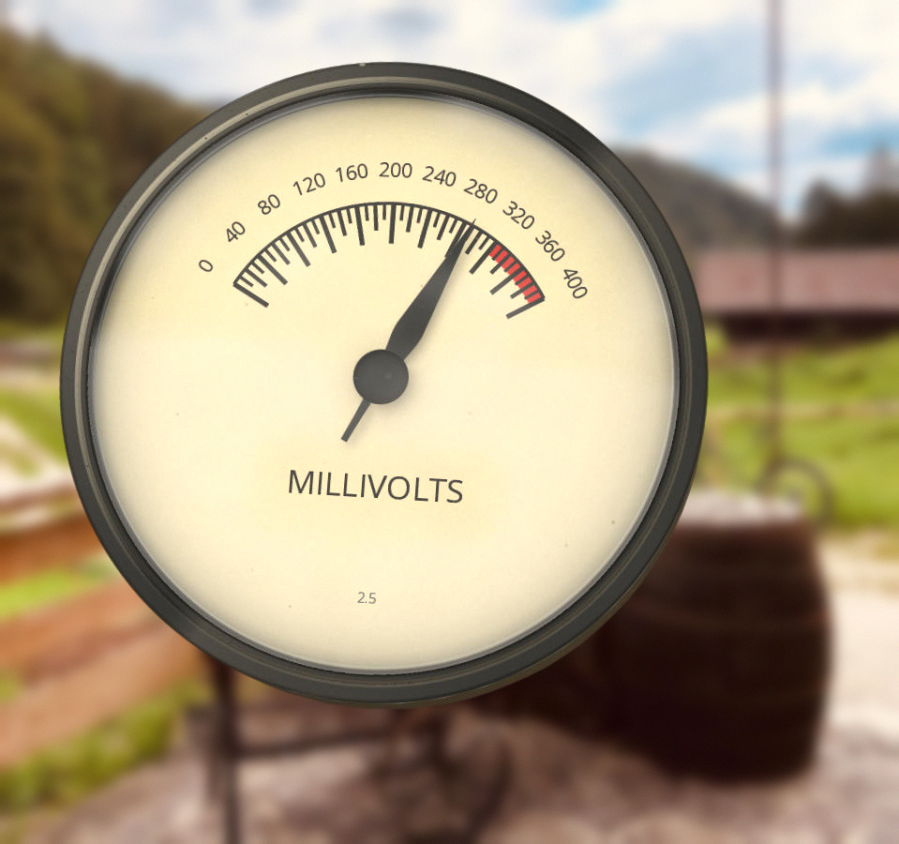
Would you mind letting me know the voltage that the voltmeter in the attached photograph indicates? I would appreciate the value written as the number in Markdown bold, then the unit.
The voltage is **290** mV
